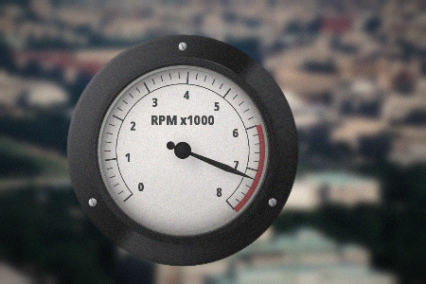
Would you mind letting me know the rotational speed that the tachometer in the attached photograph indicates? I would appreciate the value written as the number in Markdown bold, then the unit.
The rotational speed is **7200** rpm
